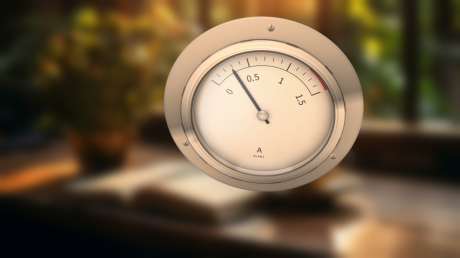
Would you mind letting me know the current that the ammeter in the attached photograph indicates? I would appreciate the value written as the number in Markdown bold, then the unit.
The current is **0.3** A
